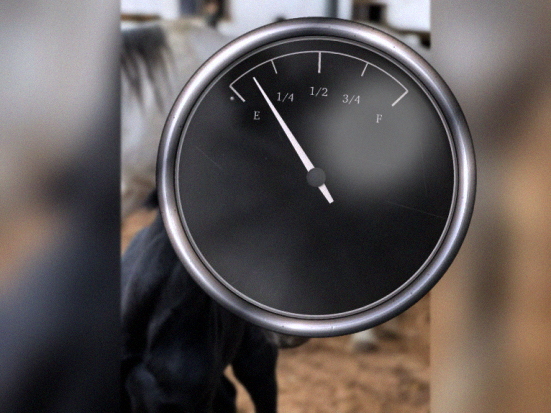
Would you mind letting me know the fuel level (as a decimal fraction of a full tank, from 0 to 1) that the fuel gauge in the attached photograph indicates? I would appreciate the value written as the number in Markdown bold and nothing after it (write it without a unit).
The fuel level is **0.125**
